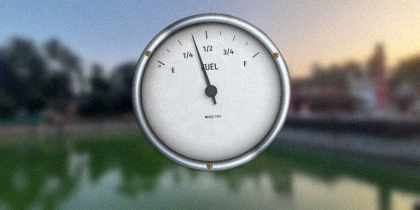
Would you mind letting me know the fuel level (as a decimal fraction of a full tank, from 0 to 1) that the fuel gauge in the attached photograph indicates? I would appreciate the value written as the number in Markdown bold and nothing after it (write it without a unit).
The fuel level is **0.375**
